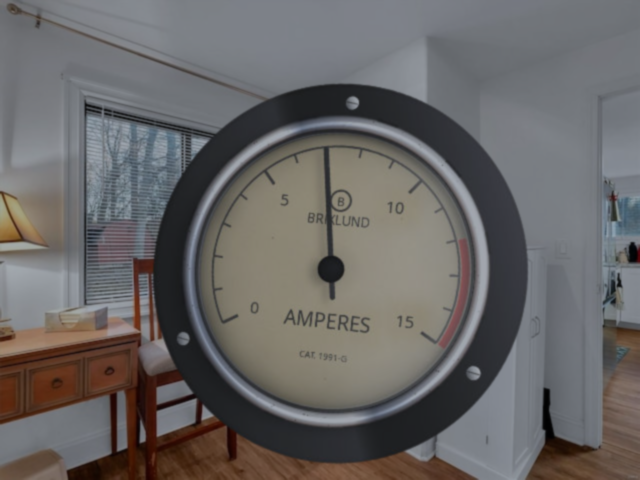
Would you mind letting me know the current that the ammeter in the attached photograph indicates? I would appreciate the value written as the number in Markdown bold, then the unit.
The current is **7** A
